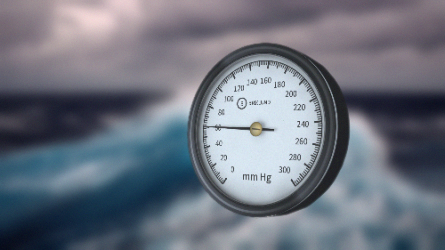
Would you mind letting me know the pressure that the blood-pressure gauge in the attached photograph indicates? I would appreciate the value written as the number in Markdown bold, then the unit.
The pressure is **60** mmHg
